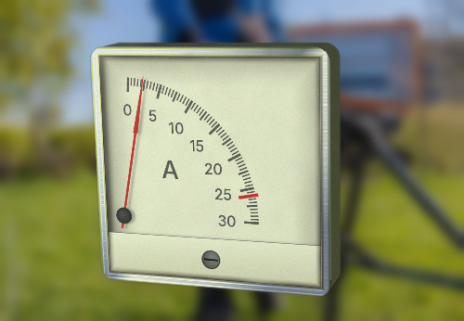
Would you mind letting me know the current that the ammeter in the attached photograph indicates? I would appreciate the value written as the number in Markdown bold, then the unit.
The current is **2.5** A
